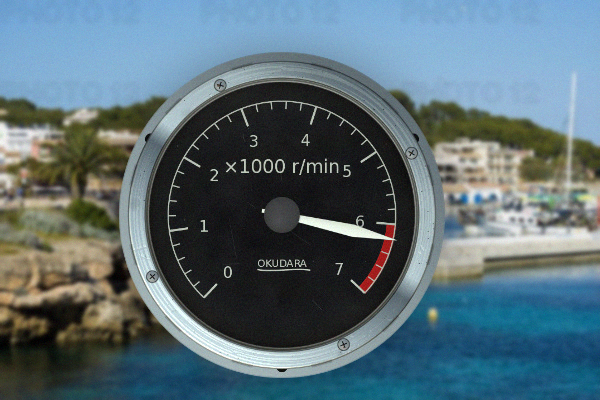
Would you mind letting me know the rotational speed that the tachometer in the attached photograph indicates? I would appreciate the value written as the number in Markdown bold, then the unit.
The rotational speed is **6200** rpm
